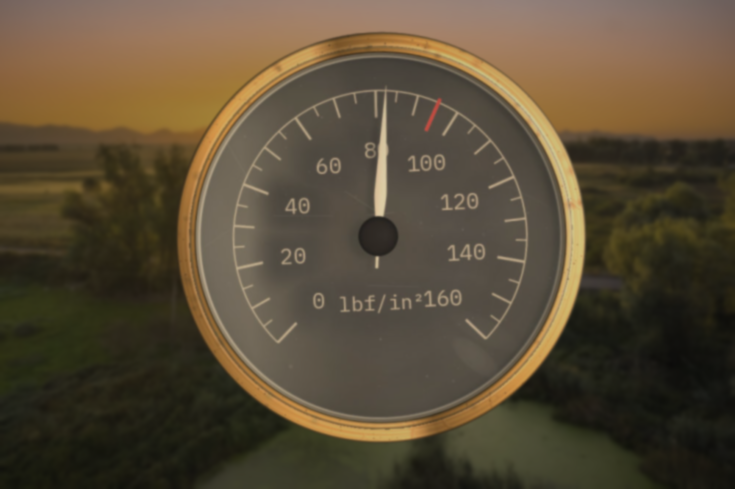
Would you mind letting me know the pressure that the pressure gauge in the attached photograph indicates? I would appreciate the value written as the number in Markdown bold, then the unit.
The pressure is **82.5** psi
